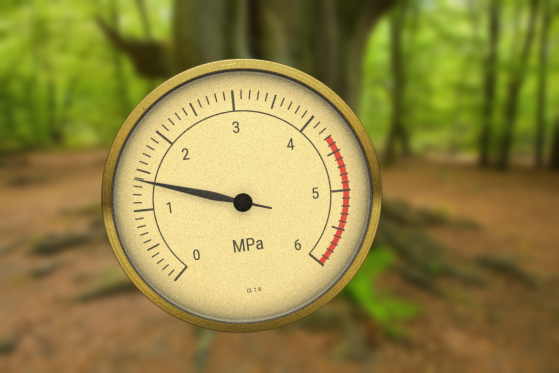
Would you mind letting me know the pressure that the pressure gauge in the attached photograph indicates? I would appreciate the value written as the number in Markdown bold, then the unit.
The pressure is **1.4** MPa
